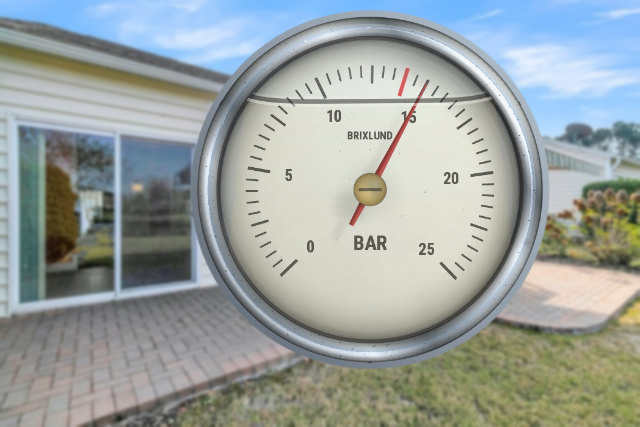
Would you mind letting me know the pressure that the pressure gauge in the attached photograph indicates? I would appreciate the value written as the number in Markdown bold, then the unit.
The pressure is **15** bar
